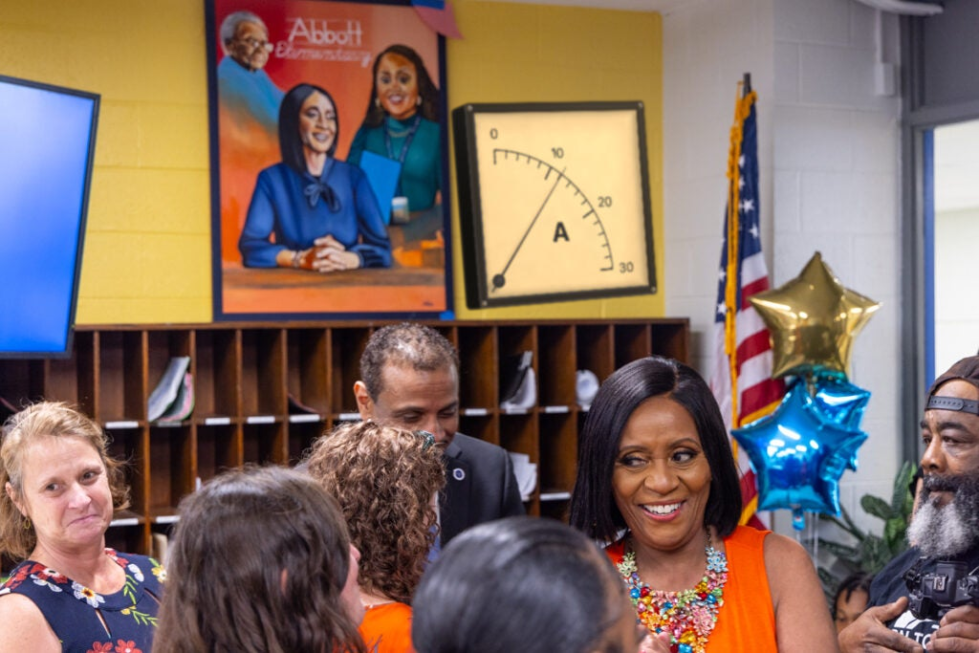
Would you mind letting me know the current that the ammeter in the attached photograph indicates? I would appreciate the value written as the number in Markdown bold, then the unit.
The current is **12** A
